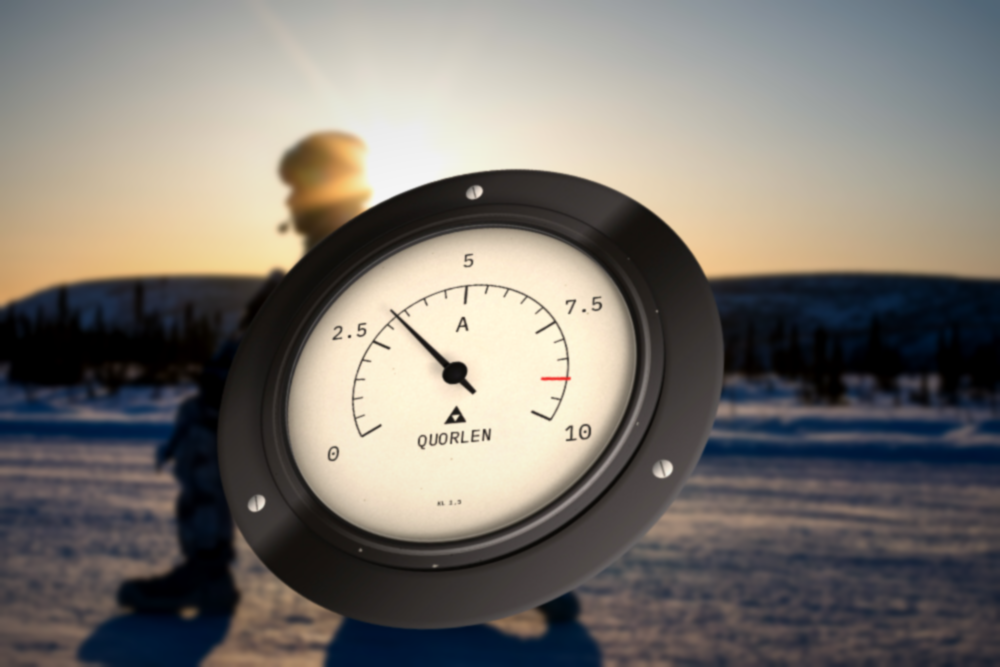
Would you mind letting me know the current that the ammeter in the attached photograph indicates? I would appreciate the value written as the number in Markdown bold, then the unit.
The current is **3.25** A
